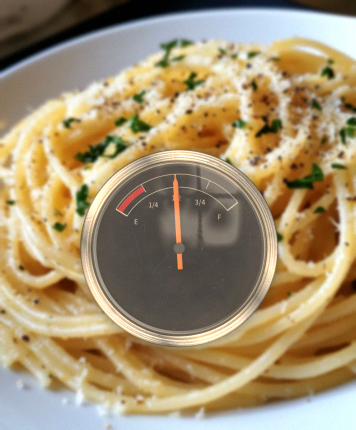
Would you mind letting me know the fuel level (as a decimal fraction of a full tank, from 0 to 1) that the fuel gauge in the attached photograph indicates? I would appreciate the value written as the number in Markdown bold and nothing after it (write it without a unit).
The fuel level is **0.5**
